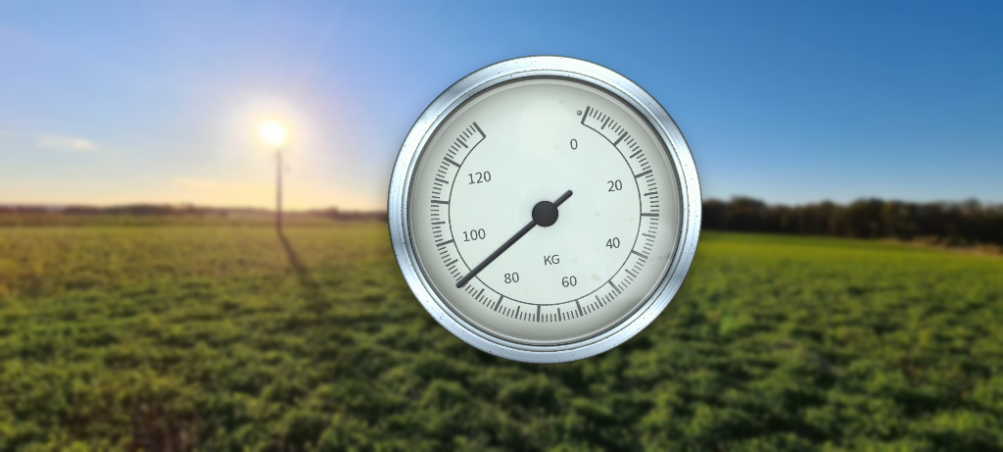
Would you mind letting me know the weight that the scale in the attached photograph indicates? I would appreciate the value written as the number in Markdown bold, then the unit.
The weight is **90** kg
